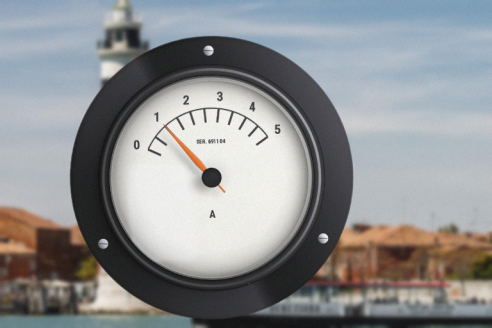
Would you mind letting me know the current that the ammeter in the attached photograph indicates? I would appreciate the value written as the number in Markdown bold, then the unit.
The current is **1** A
